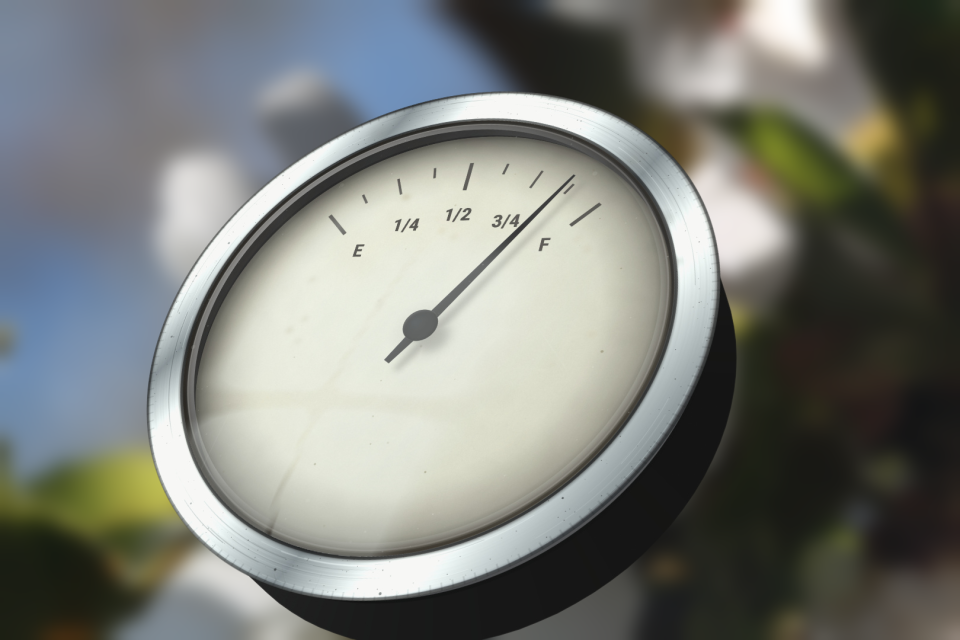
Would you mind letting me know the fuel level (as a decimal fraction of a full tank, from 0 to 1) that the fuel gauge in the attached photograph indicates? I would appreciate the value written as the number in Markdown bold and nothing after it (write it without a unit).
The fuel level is **0.875**
